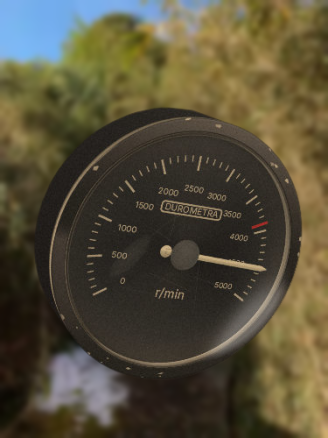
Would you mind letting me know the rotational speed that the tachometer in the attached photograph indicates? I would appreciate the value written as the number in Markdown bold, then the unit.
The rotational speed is **4500** rpm
